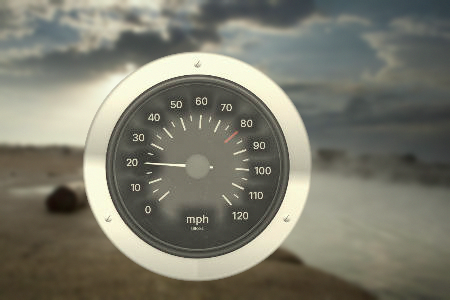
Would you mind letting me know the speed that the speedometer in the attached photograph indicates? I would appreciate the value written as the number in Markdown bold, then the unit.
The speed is **20** mph
